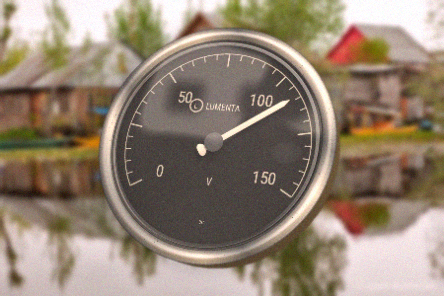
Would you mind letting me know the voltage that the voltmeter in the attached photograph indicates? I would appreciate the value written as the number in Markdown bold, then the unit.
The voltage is **110** V
